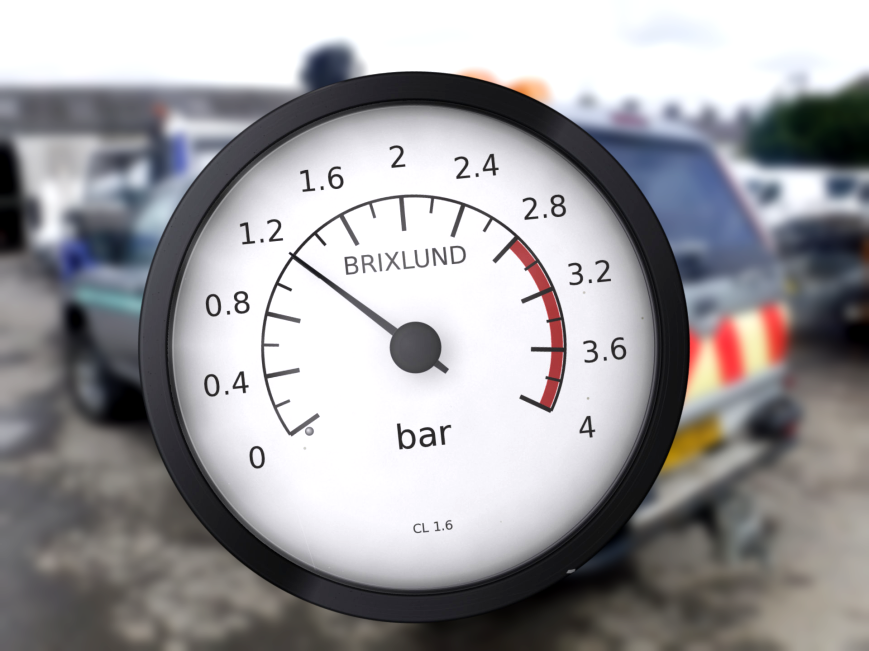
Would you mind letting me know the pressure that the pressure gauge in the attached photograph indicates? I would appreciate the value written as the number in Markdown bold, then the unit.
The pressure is **1.2** bar
